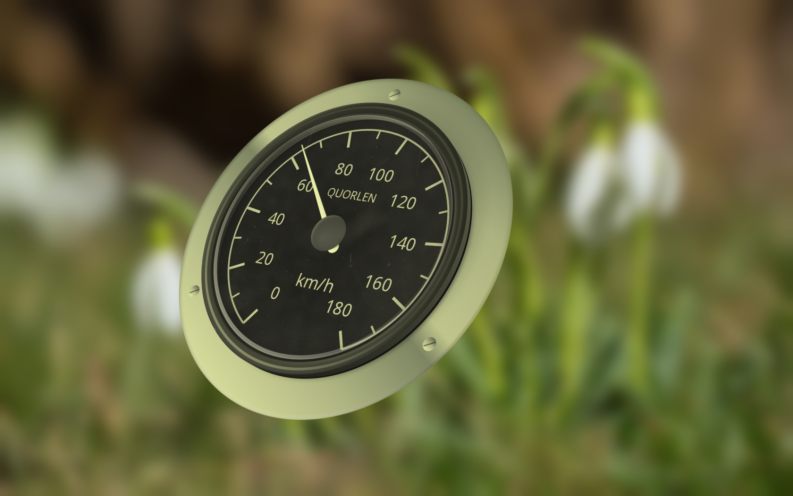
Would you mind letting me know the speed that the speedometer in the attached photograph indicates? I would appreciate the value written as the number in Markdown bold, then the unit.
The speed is **65** km/h
